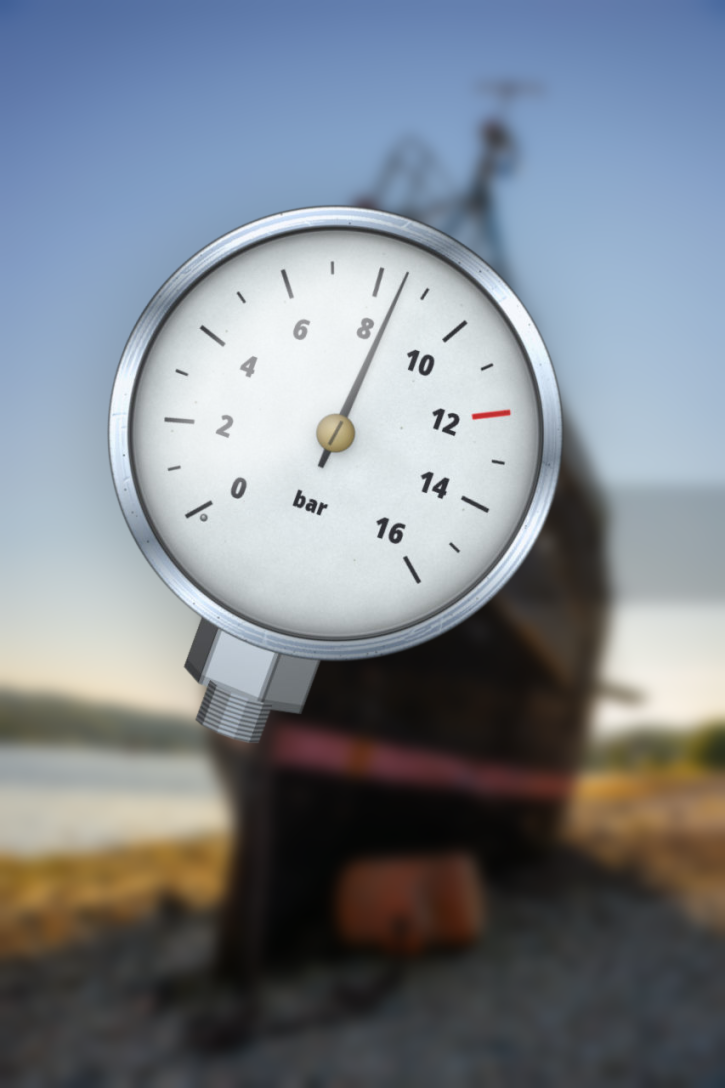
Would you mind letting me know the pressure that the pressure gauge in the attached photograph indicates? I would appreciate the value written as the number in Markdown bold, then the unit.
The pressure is **8.5** bar
